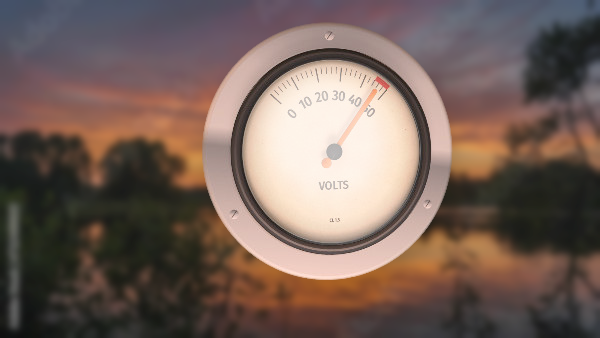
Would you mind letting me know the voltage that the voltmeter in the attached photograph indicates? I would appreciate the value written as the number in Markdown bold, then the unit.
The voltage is **46** V
